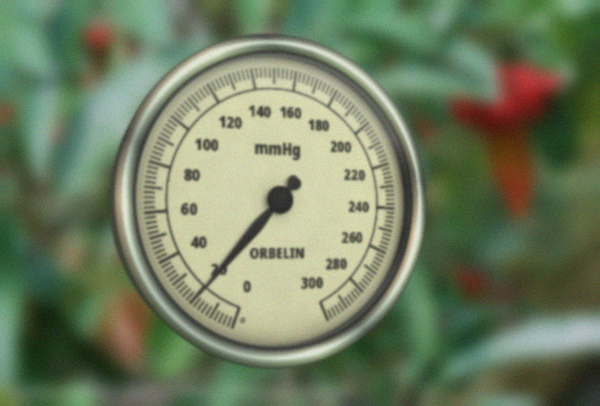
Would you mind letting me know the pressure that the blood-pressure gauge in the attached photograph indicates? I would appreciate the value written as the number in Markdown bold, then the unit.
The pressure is **20** mmHg
